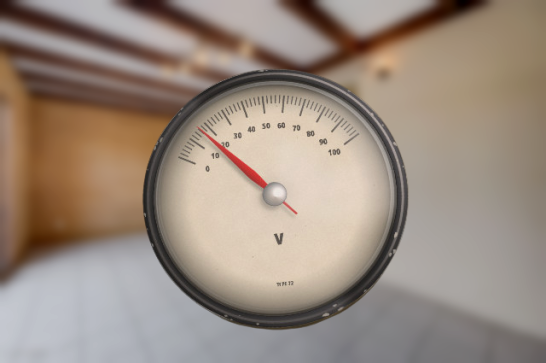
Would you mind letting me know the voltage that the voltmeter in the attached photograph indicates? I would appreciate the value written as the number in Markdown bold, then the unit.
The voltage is **16** V
